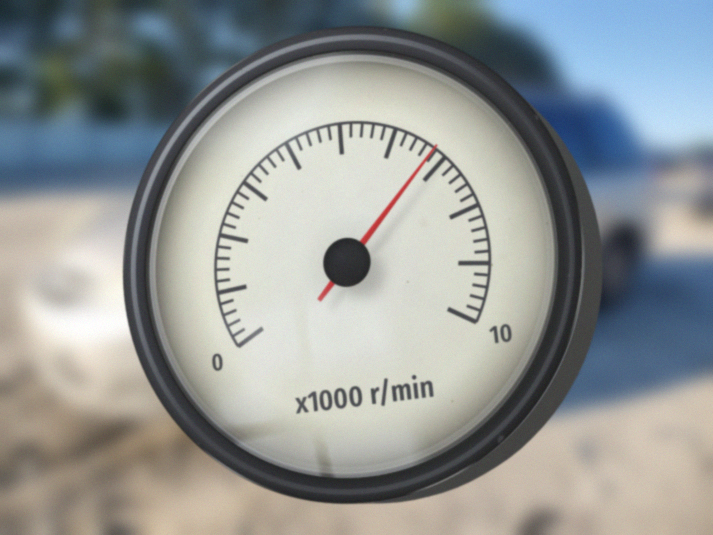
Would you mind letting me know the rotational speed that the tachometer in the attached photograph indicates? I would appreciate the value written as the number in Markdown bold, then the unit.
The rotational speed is **6800** rpm
